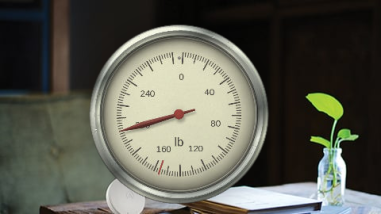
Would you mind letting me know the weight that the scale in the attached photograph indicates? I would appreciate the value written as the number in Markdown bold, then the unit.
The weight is **200** lb
